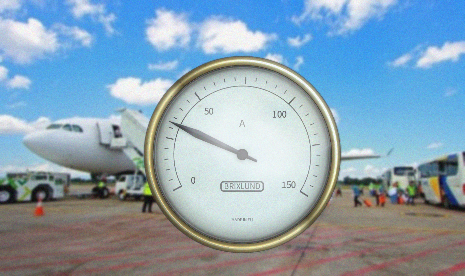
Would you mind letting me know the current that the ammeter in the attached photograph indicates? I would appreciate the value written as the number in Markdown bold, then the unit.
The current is **32.5** A
